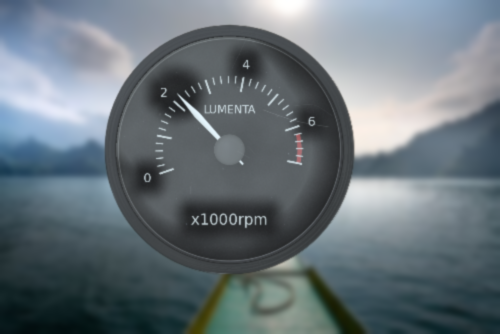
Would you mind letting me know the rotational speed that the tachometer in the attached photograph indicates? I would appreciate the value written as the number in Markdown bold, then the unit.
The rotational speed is **2200** rpm
